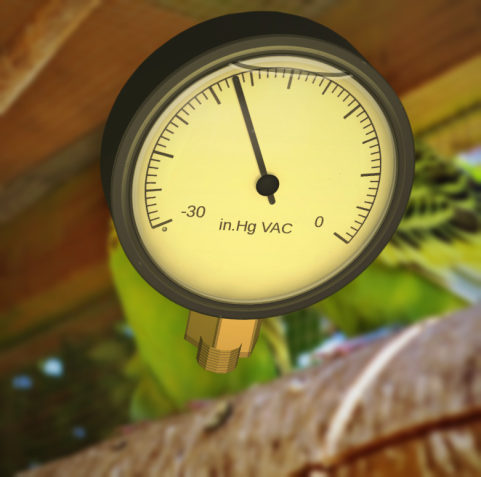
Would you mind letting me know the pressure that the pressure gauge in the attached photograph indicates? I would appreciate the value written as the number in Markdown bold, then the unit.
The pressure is **-18.5** inHg
